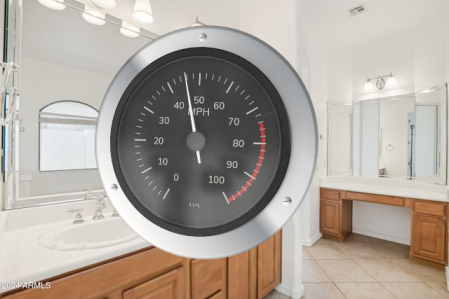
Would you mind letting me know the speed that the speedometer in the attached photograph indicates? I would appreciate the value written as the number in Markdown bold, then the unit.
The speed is **46** mph
